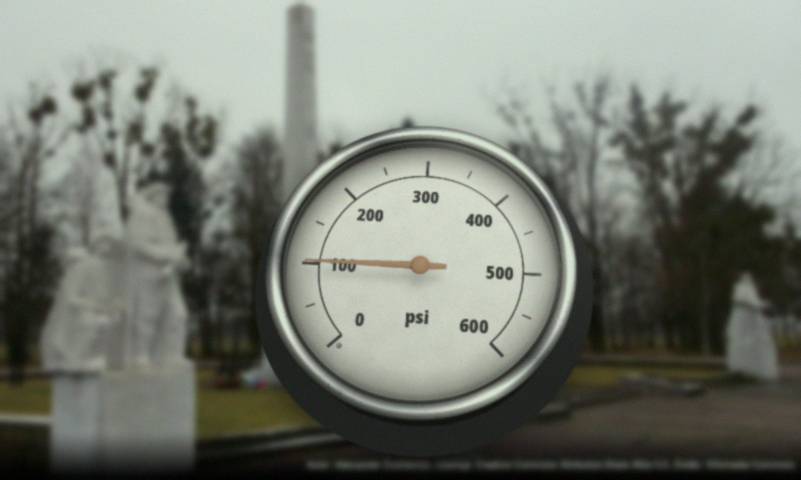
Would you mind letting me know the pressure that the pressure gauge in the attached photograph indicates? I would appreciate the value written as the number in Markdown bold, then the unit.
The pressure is **100** psi
